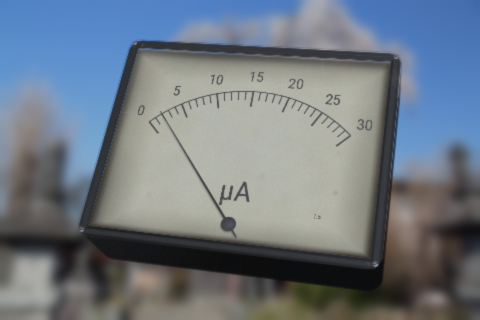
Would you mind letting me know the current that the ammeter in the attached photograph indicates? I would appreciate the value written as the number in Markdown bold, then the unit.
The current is **2** µA
